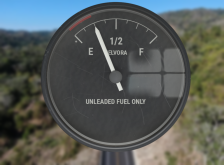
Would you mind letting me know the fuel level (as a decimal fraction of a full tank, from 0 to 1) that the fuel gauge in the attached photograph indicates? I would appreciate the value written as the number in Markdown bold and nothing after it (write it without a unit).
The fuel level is **0.25**
